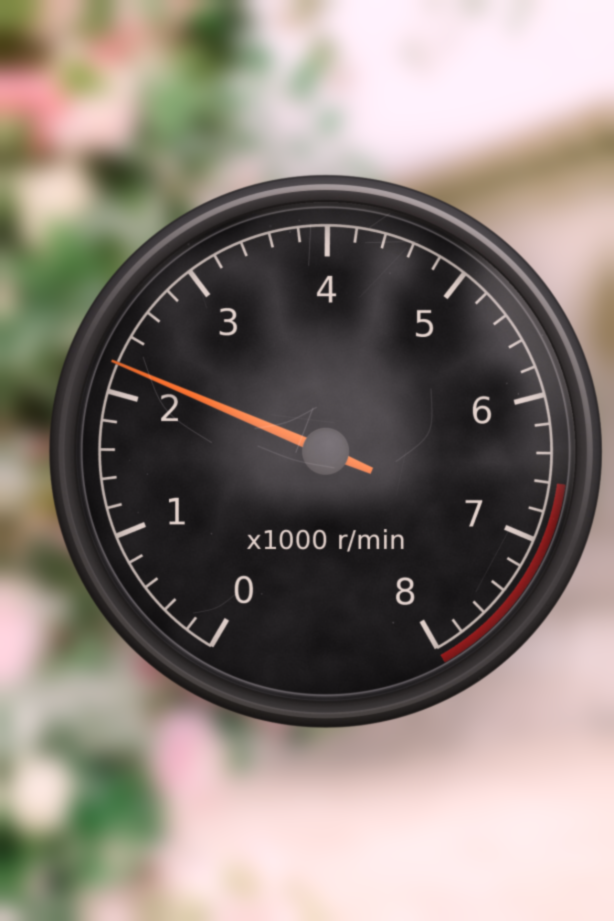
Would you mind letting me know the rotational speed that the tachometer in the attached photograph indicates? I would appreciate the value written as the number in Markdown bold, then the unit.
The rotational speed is **2200** rpm
